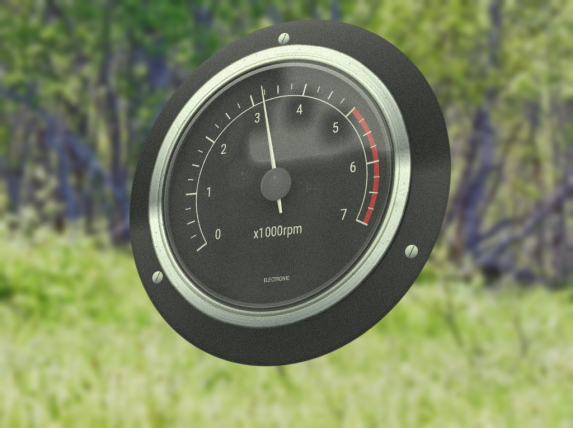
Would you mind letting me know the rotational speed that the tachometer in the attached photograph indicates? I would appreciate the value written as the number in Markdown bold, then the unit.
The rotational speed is **3250** rpm
